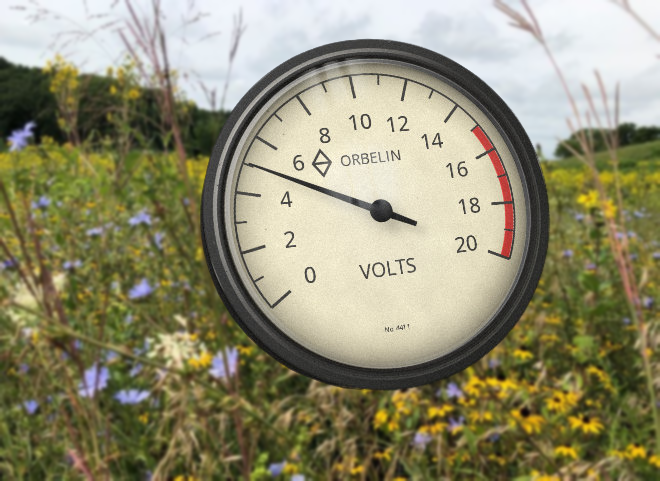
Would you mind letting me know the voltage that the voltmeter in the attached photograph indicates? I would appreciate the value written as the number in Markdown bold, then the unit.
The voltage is **5** V
